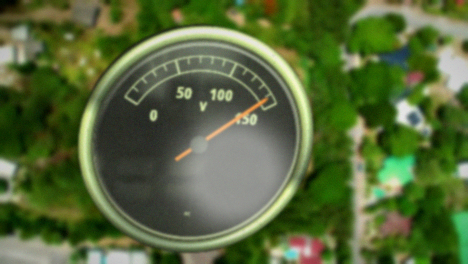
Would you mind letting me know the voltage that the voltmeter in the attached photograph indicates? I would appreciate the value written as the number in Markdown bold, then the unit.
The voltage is **140** V
